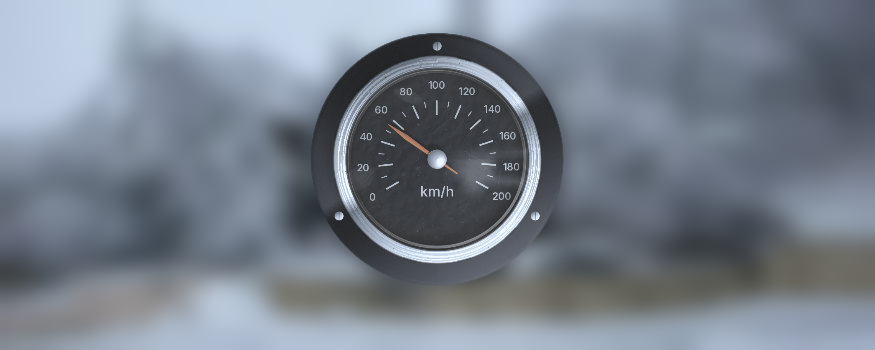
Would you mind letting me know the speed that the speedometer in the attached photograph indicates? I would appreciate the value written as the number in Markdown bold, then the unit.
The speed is **55** km/h
